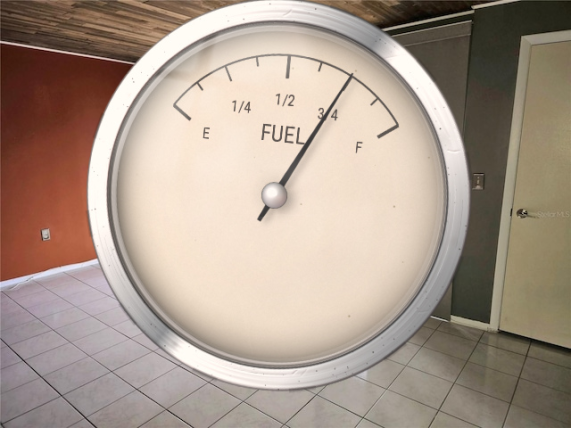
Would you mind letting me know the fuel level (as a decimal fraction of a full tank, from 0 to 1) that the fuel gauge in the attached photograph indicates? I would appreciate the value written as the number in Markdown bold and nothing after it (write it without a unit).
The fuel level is **0.75**
